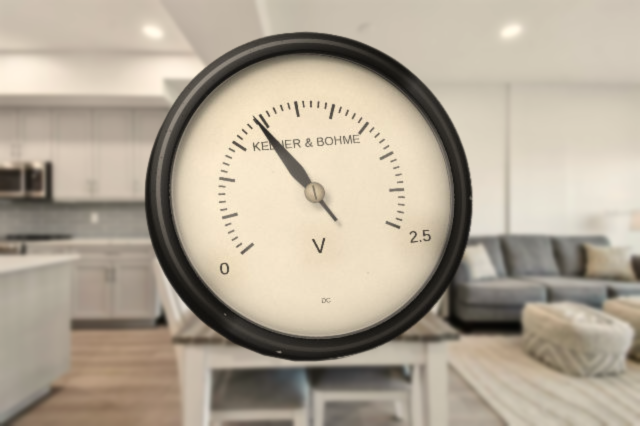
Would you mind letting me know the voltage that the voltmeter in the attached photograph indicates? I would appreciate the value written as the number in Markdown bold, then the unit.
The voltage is **0.95** V
